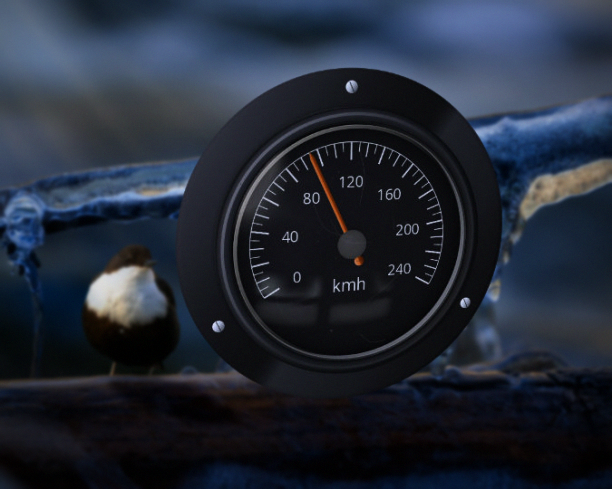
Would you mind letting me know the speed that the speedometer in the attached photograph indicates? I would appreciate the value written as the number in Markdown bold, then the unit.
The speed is **95** km/h
